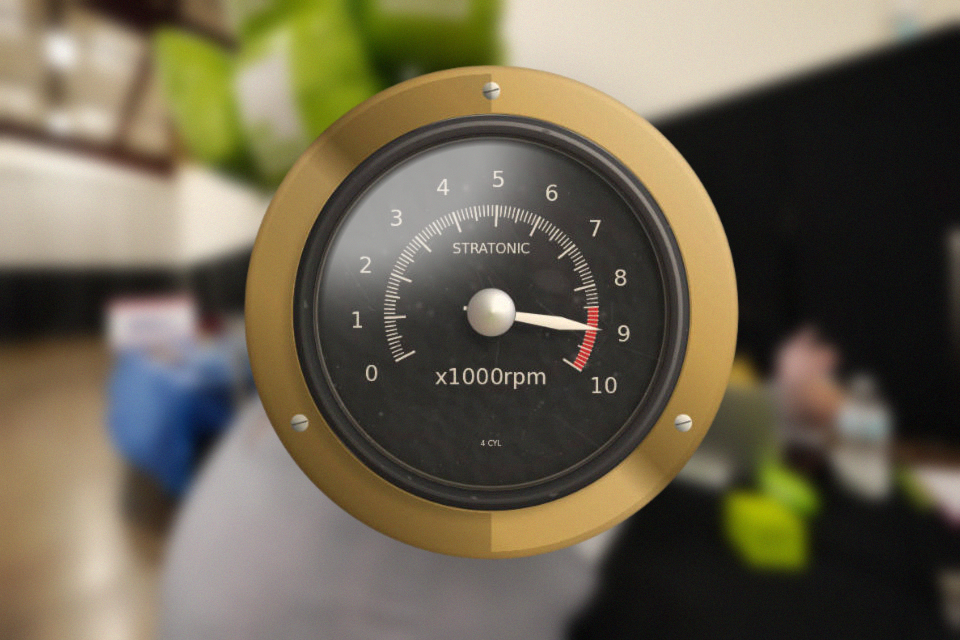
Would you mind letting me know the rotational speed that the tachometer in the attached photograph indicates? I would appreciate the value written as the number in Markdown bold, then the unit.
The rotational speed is **9000** rpm
